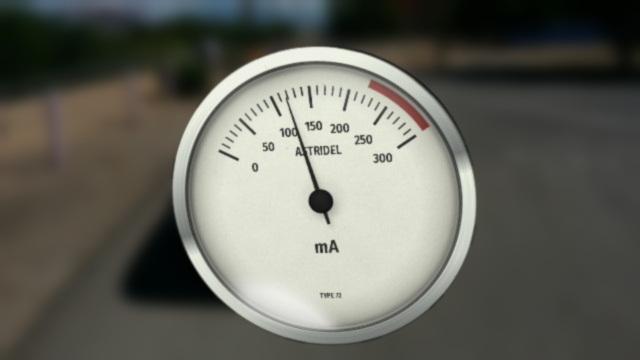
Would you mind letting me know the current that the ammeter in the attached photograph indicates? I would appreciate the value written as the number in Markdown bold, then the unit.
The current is **120** mA
